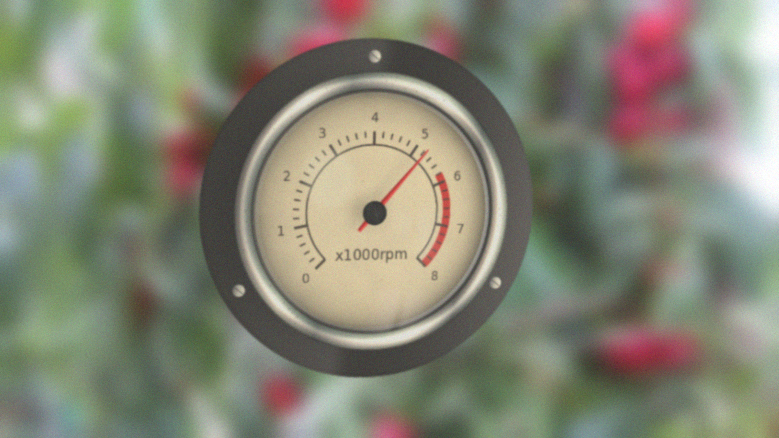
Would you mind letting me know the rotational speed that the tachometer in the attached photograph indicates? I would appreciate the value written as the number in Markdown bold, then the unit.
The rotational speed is **5200** rpm
